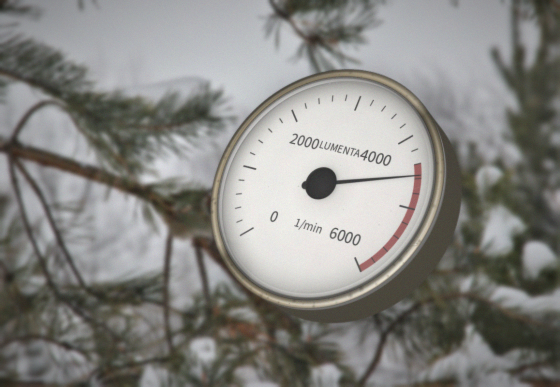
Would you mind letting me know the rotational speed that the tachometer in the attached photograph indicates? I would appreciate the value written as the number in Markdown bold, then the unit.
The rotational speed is **4600** rpm
